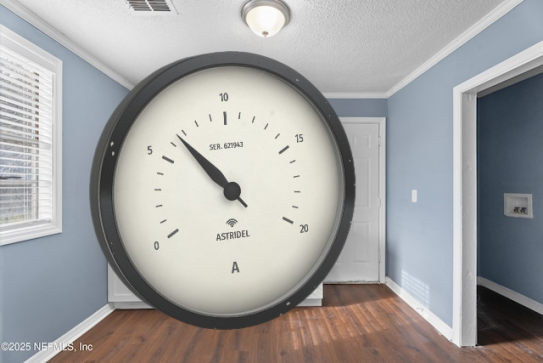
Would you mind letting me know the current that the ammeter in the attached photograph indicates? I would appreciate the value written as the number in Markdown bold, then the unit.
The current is **6.5** A
